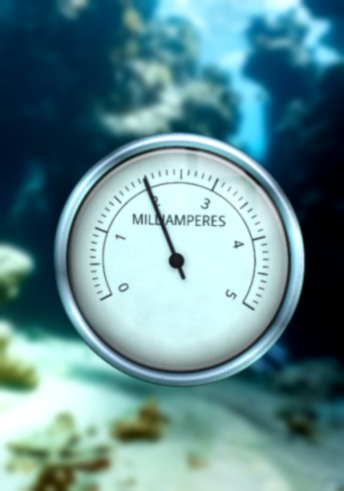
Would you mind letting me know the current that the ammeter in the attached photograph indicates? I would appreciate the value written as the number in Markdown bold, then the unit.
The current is **2** mA
